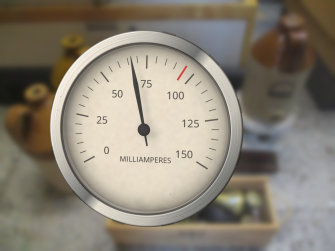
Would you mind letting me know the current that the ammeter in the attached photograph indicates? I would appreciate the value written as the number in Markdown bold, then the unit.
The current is **67.5** mA
